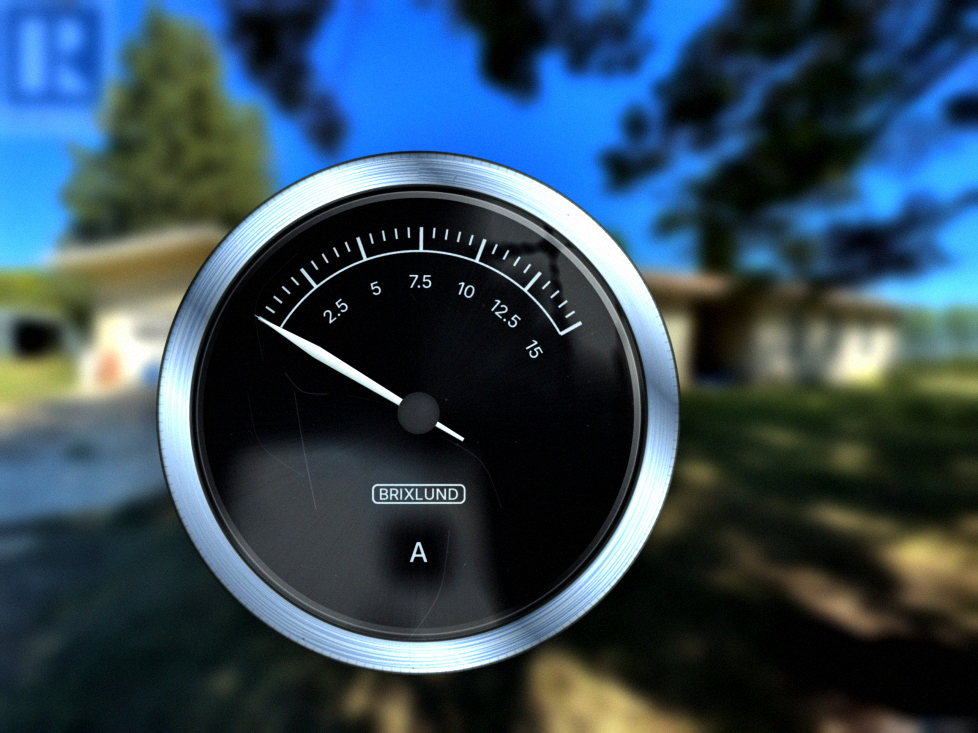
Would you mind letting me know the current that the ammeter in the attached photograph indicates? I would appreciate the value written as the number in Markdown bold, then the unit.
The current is **0** A
